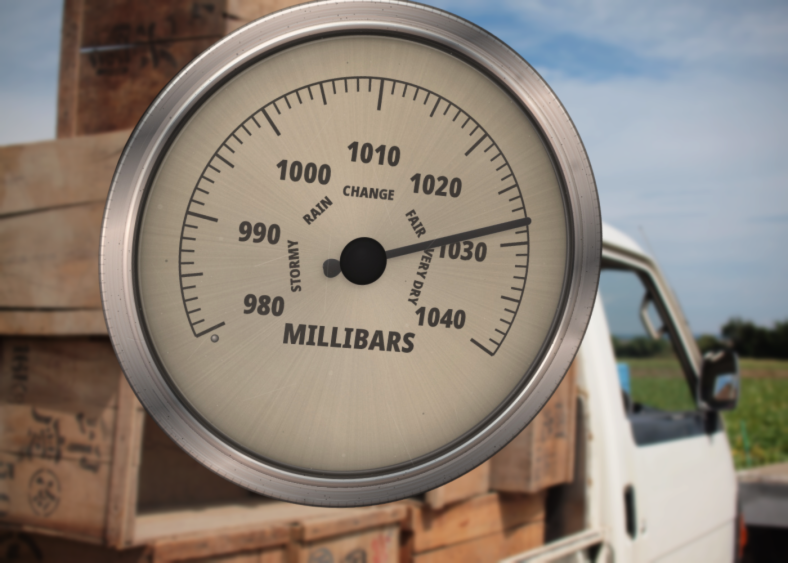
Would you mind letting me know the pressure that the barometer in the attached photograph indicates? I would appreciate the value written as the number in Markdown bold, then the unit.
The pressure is **1028** mbar
